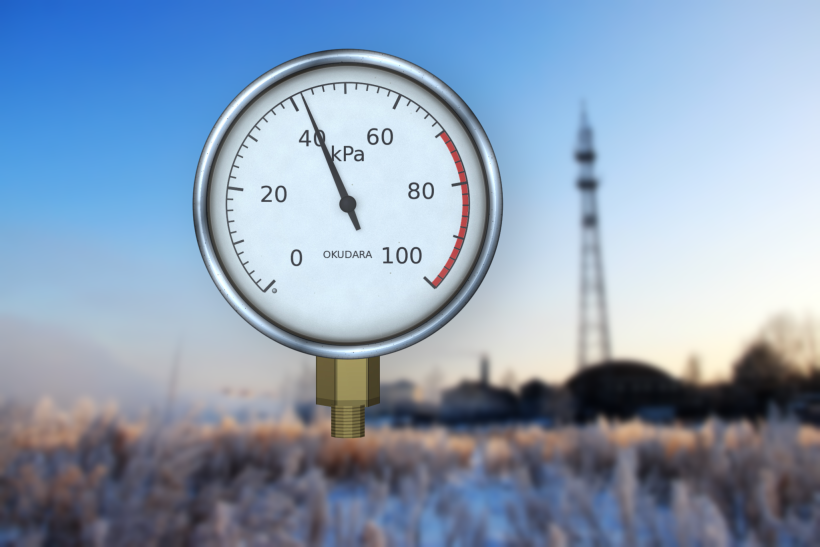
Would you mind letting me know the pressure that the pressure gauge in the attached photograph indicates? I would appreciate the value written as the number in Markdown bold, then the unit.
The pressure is **42** kPa
